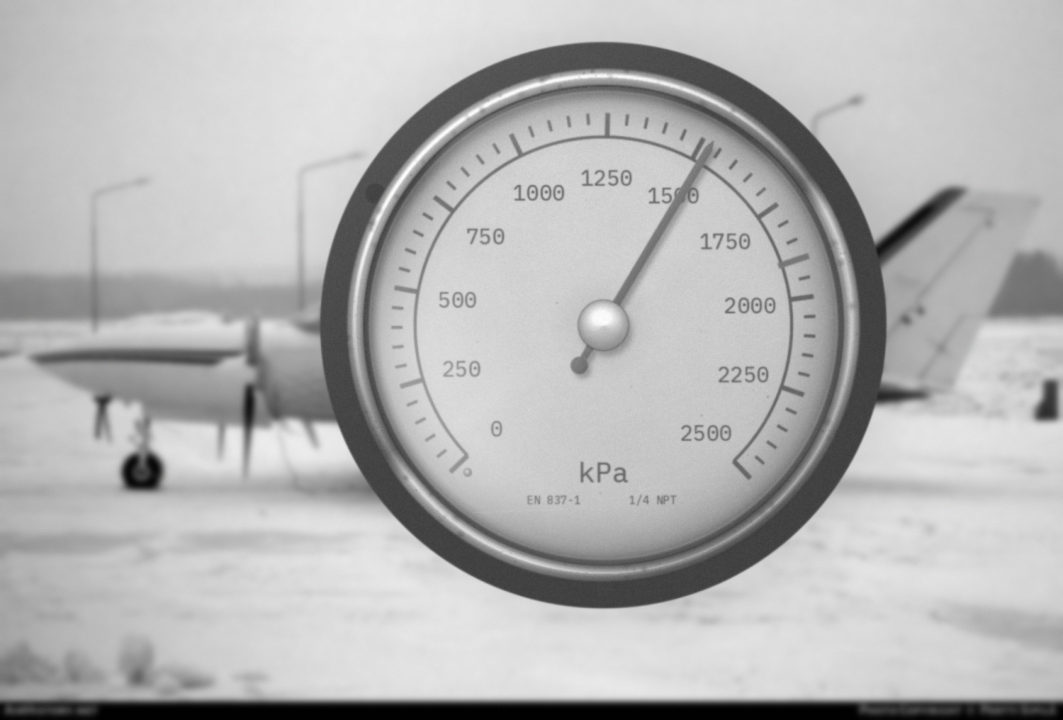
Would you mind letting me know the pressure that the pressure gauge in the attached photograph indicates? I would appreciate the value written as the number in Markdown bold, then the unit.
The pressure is **1525** kPa
